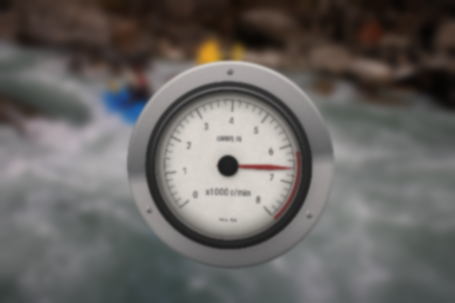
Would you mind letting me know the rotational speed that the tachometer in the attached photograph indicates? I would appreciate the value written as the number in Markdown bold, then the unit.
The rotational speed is **6600** rpm
